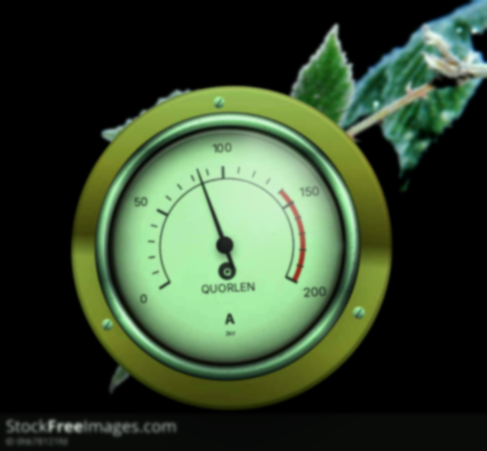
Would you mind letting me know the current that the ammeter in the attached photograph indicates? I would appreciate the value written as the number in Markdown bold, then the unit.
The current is **85** A
